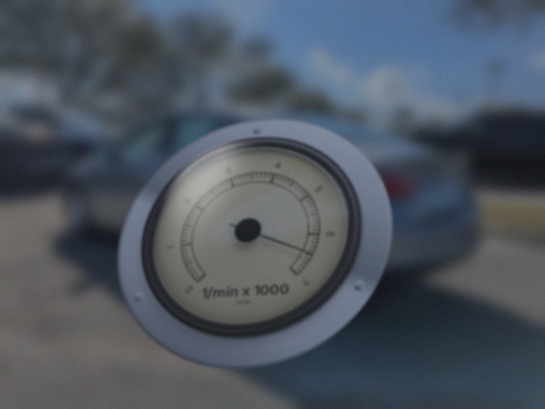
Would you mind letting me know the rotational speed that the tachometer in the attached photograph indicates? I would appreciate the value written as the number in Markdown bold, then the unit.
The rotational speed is **6500** rpm
